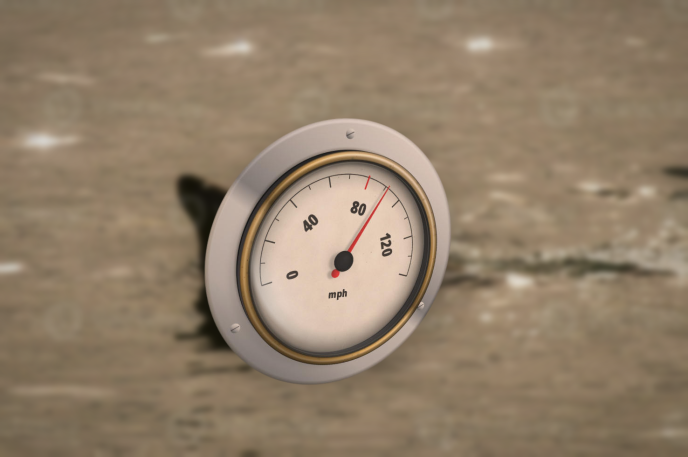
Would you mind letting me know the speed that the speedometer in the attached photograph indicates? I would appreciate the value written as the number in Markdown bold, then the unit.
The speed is **90** mph
